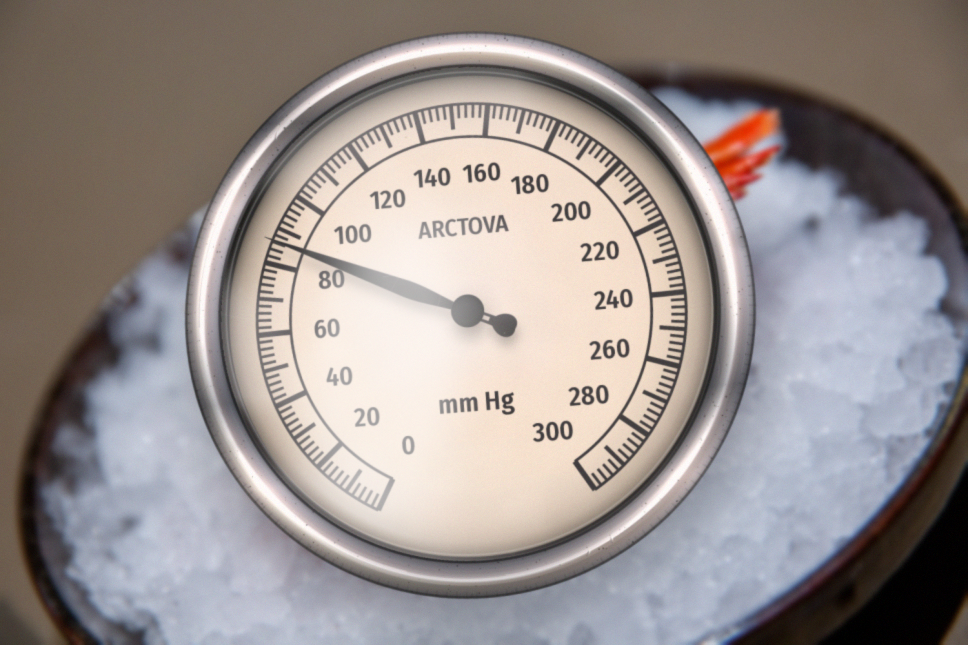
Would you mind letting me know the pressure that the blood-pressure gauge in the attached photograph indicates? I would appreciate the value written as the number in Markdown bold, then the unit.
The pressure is **86** mmHg
